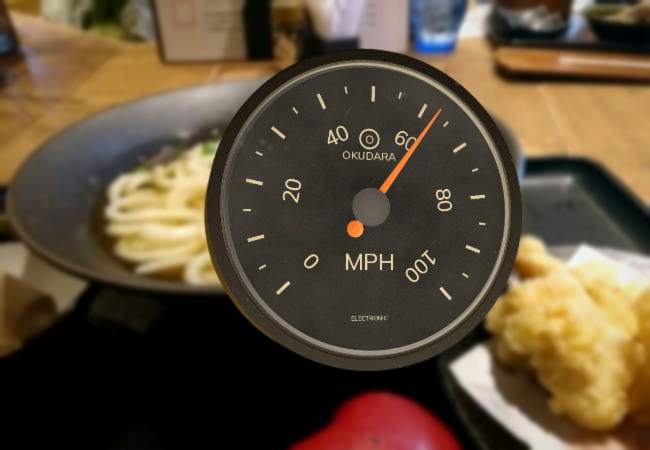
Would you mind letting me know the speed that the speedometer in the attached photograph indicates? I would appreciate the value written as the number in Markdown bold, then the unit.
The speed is **62.5** mph
